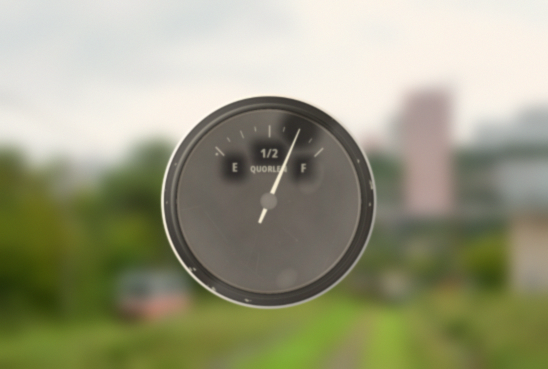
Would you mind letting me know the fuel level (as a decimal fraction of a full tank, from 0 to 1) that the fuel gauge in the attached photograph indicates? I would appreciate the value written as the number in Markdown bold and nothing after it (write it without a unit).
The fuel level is **0.75**
